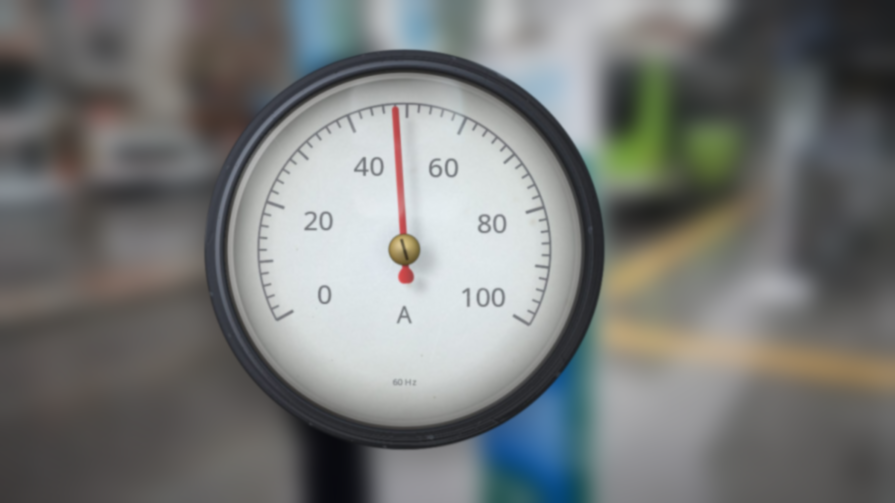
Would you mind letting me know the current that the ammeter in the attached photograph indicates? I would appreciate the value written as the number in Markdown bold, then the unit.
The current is **48** A
